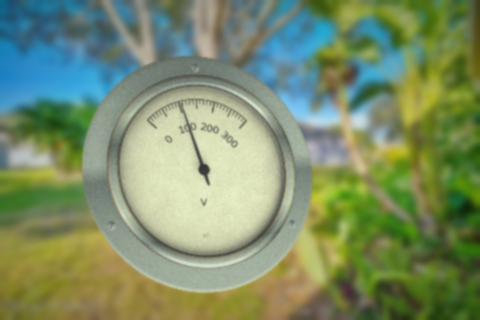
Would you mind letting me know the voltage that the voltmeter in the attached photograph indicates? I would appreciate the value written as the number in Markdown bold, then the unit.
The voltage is **100** V
